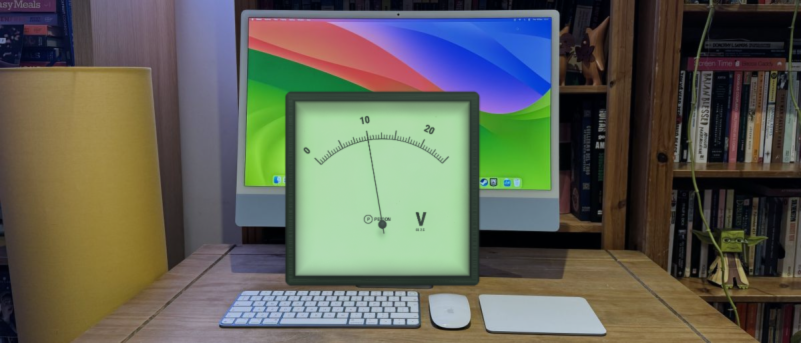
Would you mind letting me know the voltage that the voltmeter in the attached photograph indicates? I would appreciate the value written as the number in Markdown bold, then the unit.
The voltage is **10** V
